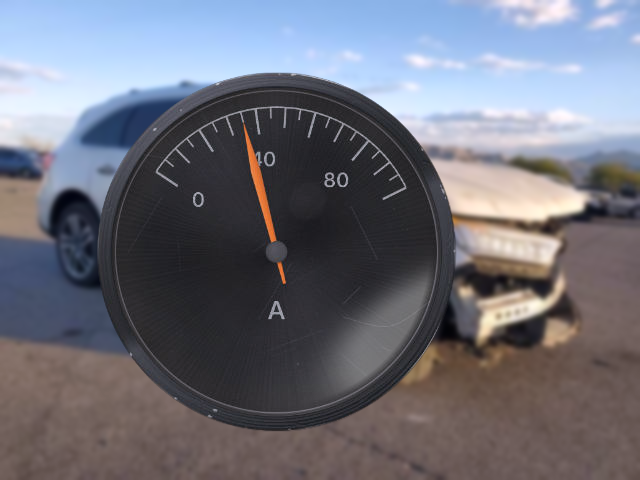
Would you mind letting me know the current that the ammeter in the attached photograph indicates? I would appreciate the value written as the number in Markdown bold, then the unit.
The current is **35** A
